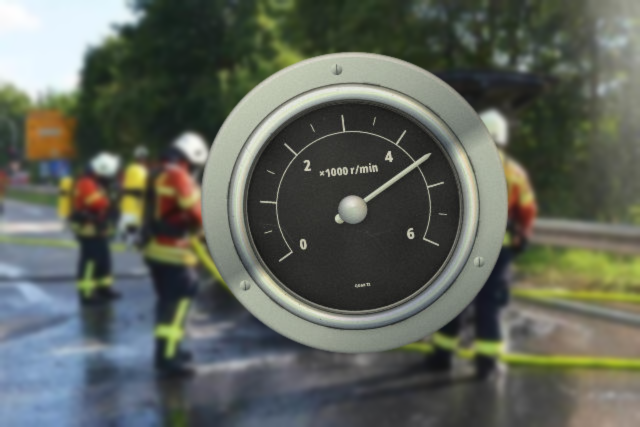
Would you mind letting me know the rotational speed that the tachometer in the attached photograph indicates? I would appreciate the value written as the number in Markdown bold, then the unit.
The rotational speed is **4500** rpm
